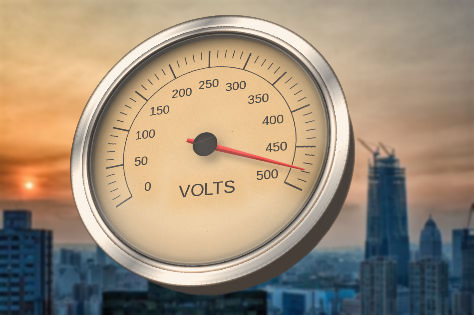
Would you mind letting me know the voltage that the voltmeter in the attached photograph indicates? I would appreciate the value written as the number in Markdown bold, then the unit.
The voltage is **480** V
